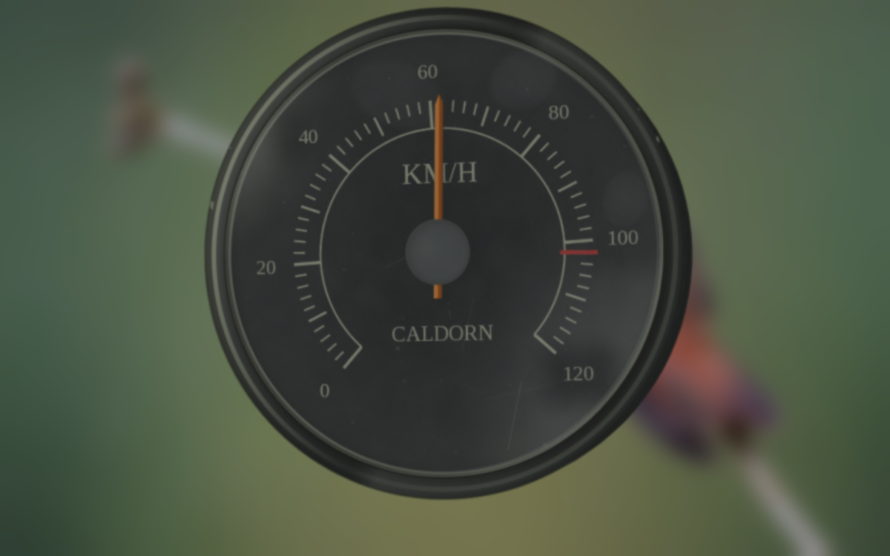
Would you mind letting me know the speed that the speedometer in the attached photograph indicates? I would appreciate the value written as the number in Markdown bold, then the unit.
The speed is **62** km/h
